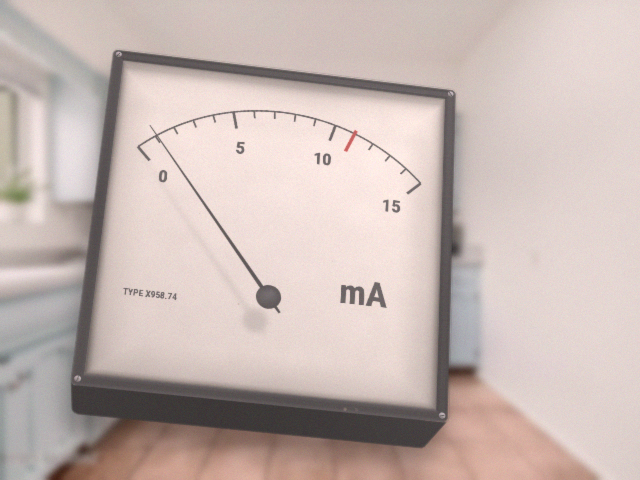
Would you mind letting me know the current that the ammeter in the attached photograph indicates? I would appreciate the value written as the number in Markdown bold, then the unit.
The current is **1** mA
